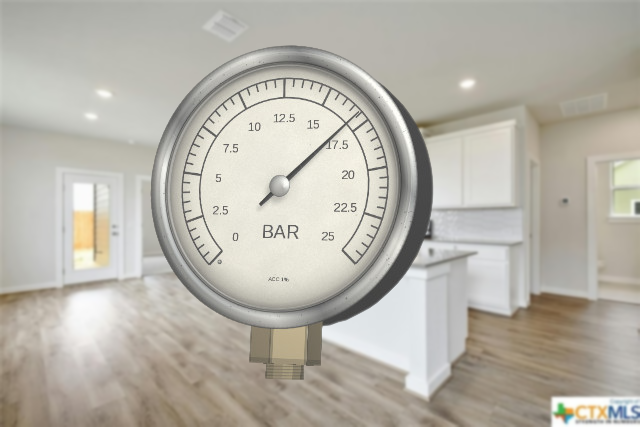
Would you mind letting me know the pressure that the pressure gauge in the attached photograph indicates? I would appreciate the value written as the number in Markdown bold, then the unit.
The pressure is **17** bar
